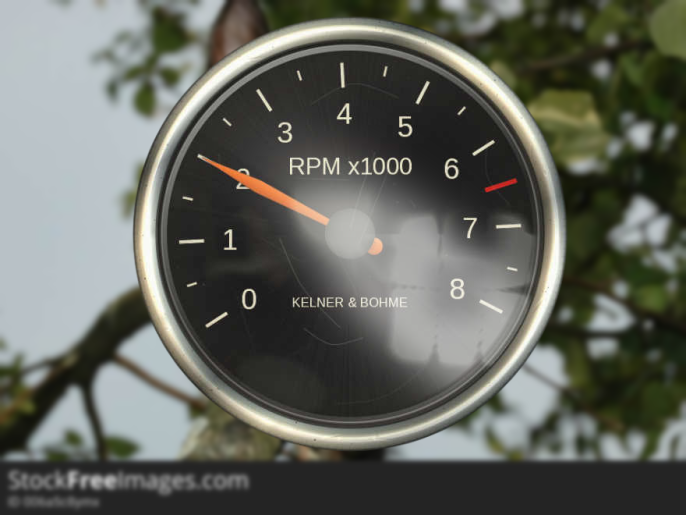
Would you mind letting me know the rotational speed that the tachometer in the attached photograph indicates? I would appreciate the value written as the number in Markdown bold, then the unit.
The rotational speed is **2000** rpm
